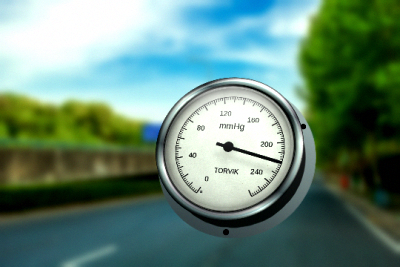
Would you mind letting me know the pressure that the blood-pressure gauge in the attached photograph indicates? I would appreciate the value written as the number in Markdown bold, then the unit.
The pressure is **220** mmHg
